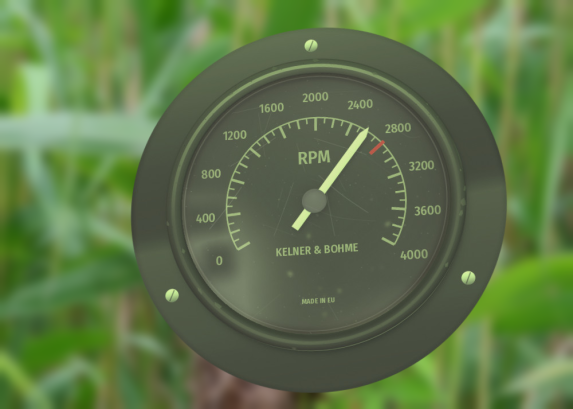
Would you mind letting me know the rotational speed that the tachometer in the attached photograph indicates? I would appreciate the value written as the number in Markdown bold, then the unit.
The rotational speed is **2600** rpm
